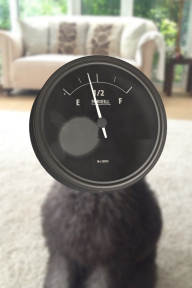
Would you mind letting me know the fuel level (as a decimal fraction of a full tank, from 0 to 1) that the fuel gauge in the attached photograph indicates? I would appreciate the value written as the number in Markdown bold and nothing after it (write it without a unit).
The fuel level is **0.375**
